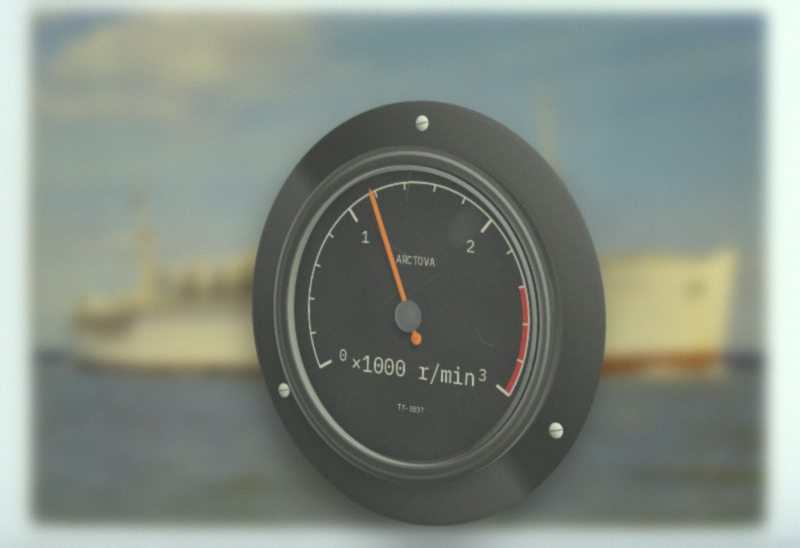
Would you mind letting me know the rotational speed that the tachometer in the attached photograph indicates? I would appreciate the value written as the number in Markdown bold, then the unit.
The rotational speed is **1200** rpm
